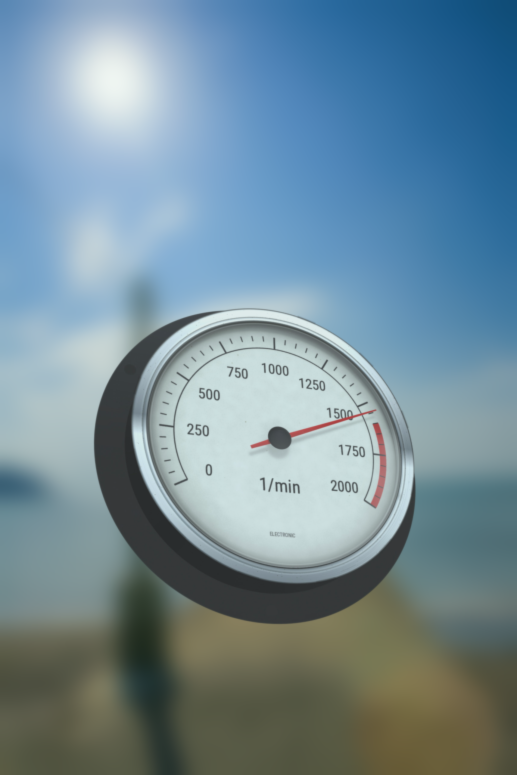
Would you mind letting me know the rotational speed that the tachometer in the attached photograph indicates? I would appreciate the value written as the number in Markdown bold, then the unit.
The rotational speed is **1550** rpm
